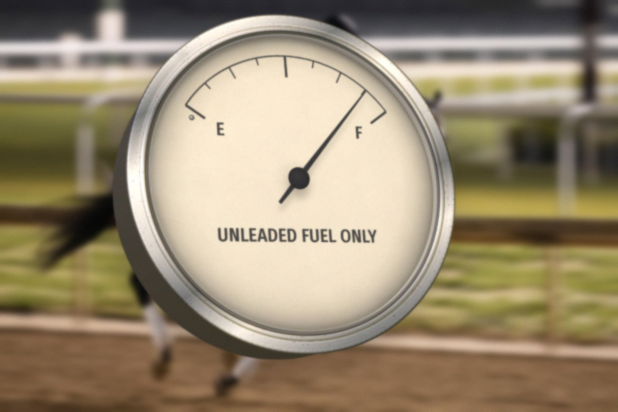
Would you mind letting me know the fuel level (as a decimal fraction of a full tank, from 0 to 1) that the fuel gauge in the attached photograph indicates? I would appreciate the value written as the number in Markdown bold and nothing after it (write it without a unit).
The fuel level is **0.875**
